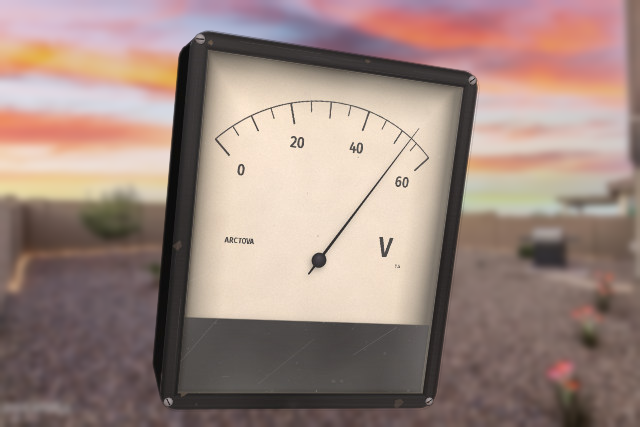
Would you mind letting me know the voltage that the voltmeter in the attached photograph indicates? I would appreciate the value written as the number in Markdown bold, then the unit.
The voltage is **52.5** V
